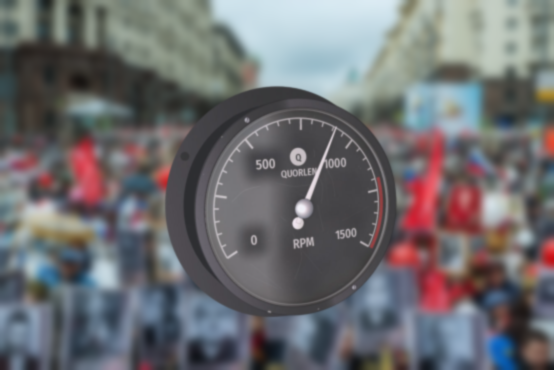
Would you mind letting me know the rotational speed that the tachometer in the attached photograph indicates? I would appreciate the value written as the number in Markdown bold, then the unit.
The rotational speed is **900** rpm
